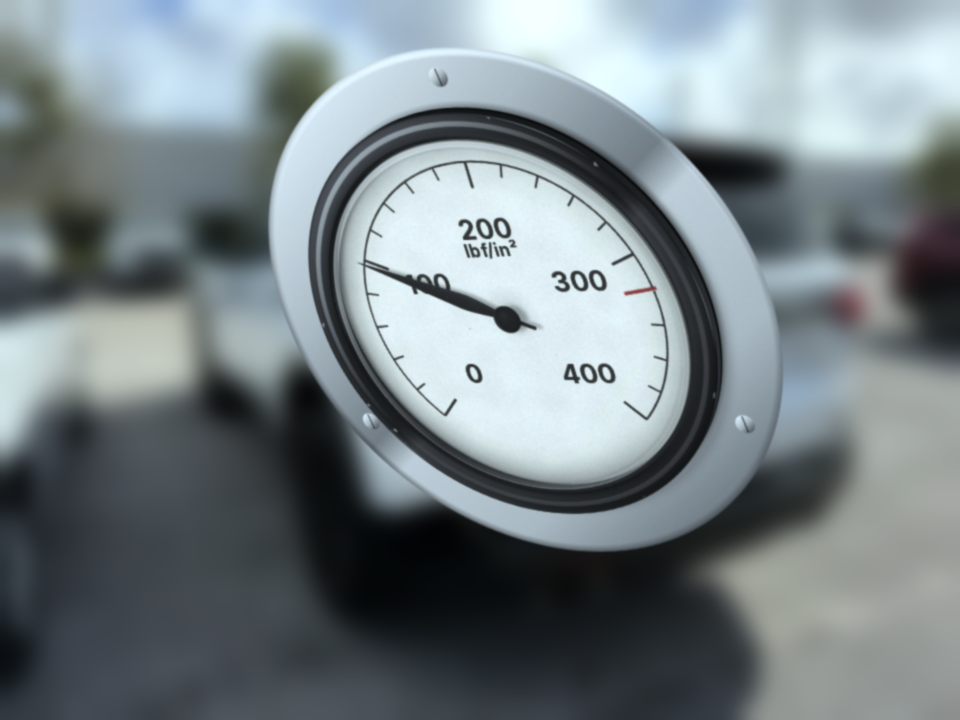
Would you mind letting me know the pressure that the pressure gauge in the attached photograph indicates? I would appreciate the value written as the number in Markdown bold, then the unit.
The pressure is **100** psi
